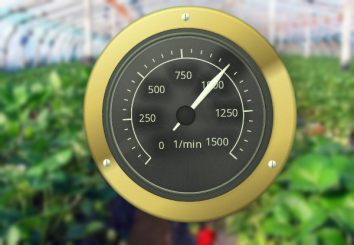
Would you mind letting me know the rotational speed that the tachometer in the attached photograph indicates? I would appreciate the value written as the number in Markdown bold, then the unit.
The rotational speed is **1000** rpm
